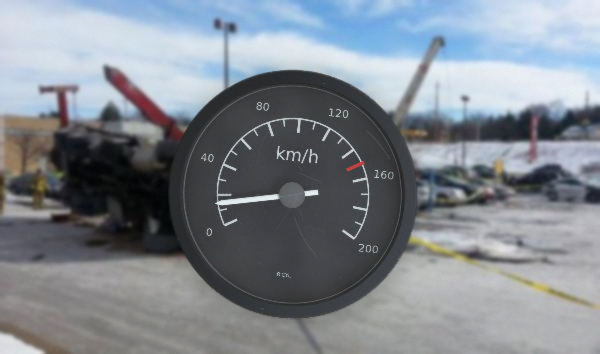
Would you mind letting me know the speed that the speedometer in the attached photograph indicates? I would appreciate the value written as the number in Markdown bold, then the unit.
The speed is **15** km/h
